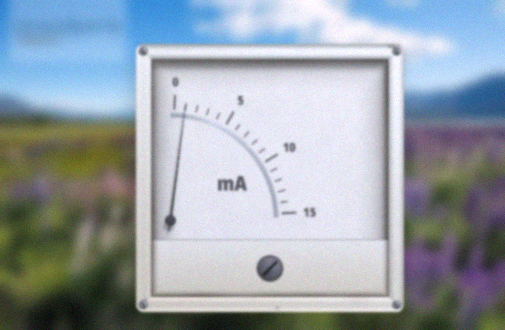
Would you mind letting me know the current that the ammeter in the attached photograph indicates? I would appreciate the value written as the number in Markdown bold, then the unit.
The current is **1** mA
